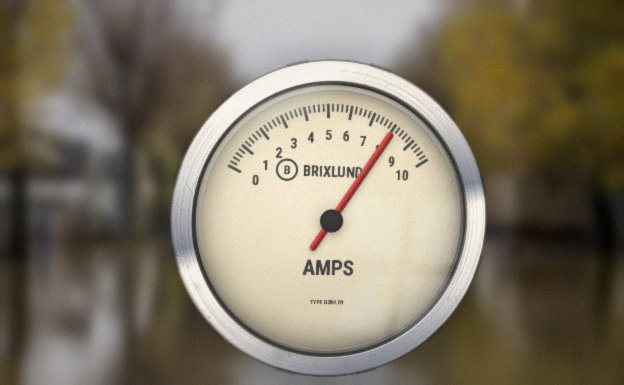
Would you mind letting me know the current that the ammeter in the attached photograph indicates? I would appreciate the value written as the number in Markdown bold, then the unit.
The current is **8** A
